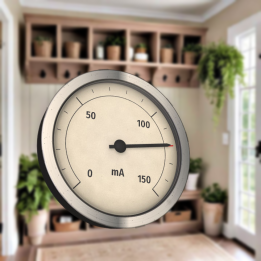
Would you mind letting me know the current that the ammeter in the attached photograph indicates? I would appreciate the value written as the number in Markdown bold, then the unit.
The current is **120** mA
